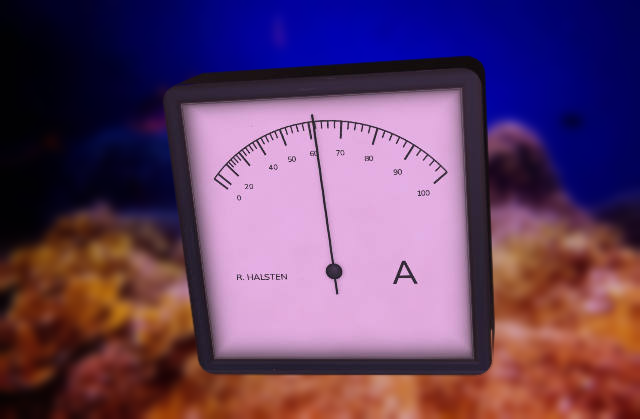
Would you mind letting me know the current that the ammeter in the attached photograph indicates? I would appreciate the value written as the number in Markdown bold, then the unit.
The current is **62** A
